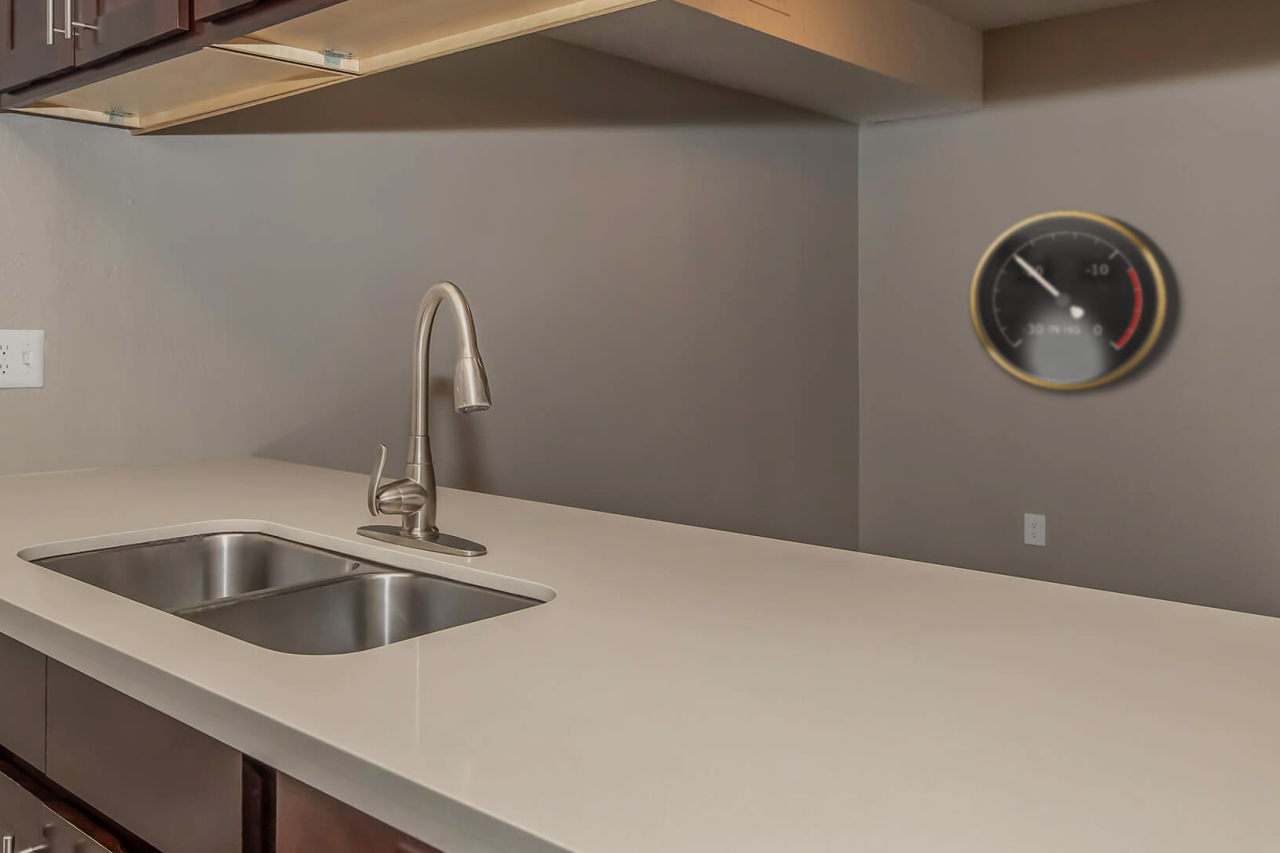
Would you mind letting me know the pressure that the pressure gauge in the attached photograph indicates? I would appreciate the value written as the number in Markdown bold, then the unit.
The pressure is **-20** inHg
